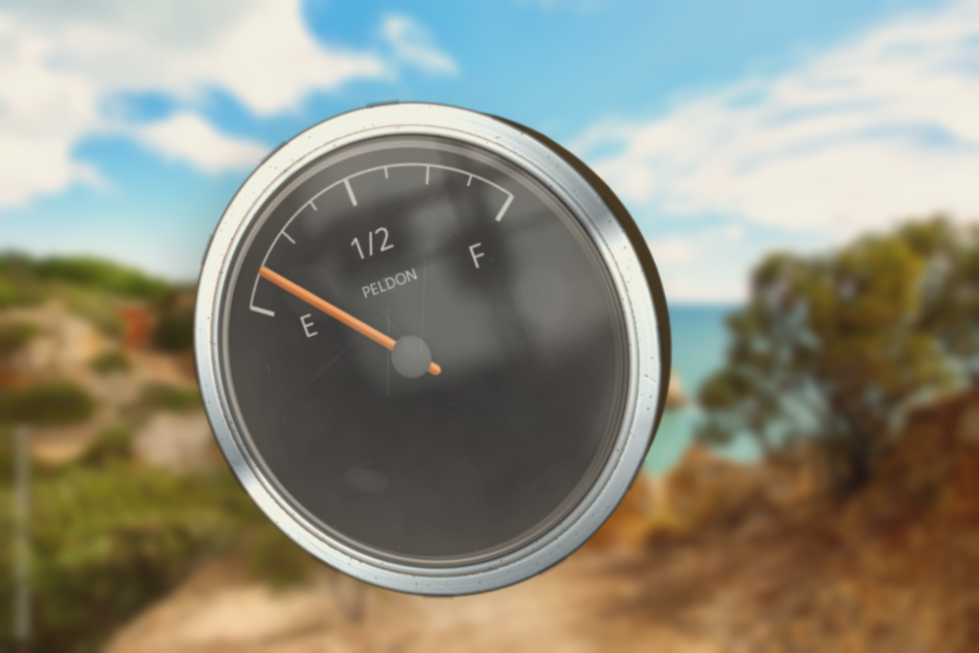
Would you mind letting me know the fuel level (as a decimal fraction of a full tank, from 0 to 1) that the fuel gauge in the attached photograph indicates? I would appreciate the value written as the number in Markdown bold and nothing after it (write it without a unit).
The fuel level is **0.125**
